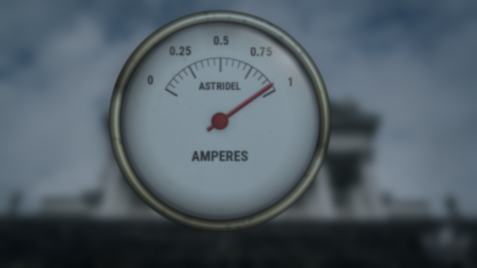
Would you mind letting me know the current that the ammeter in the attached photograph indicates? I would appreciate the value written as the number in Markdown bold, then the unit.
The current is **0.95** A
